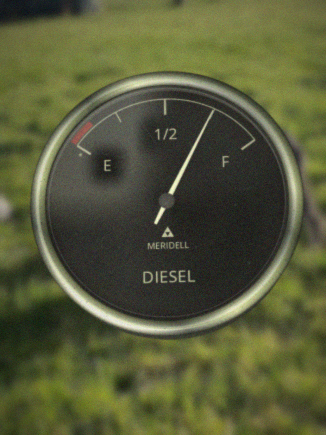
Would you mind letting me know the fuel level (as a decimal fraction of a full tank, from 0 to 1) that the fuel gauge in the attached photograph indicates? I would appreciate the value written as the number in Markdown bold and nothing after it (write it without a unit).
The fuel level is **0.75**
